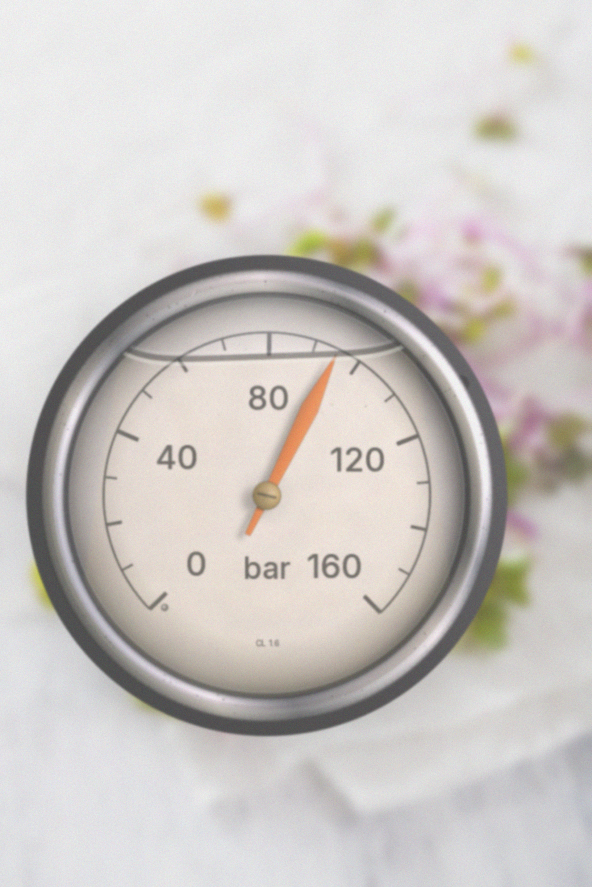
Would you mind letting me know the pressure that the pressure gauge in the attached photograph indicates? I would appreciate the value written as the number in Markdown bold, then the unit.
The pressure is **95** bar
